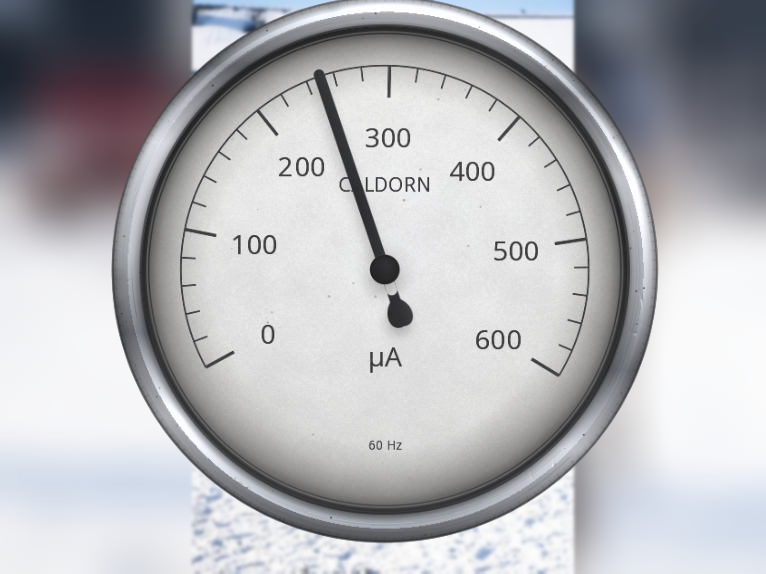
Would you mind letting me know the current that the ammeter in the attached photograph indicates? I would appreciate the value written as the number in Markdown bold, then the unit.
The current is **250** µA
